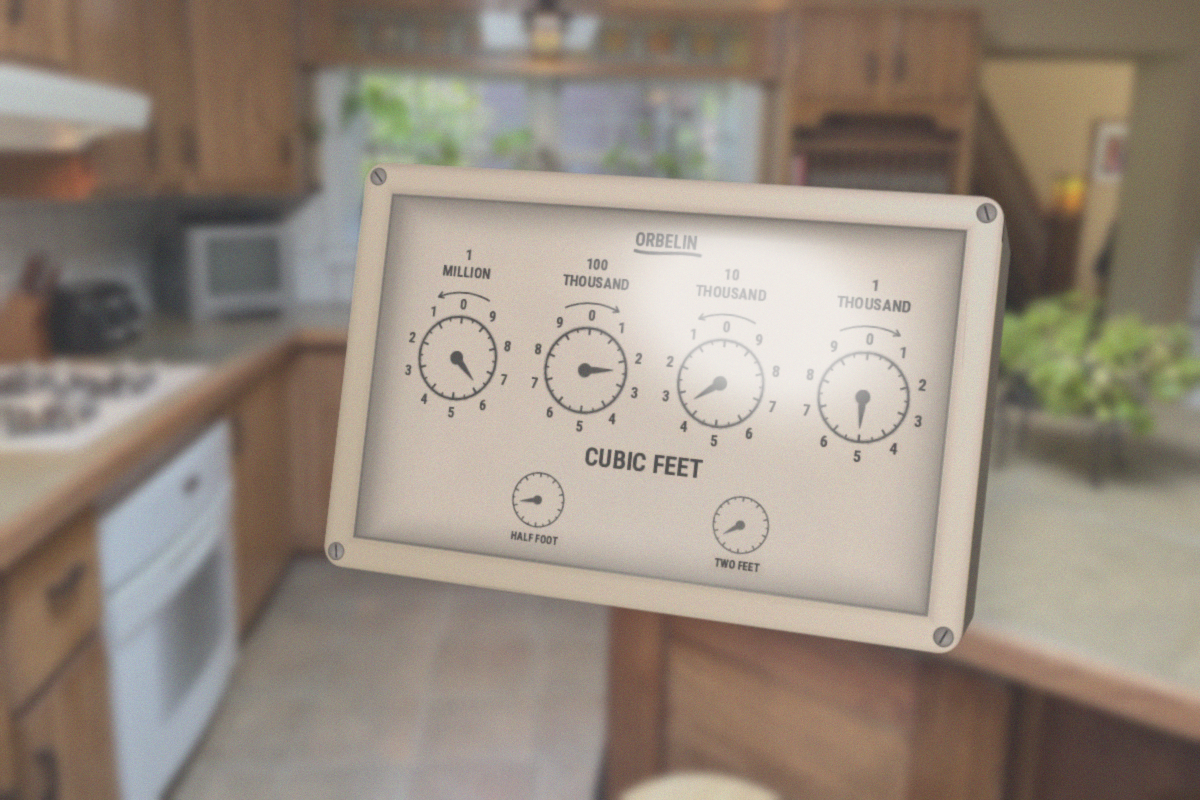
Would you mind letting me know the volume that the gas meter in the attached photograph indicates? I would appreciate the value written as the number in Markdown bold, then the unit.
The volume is **623500** ft³
